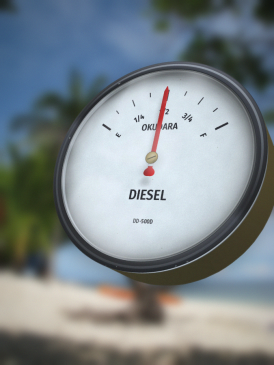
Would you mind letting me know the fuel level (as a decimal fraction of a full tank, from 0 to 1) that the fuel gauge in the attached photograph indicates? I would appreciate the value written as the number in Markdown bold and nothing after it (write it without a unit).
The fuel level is **0.5**
